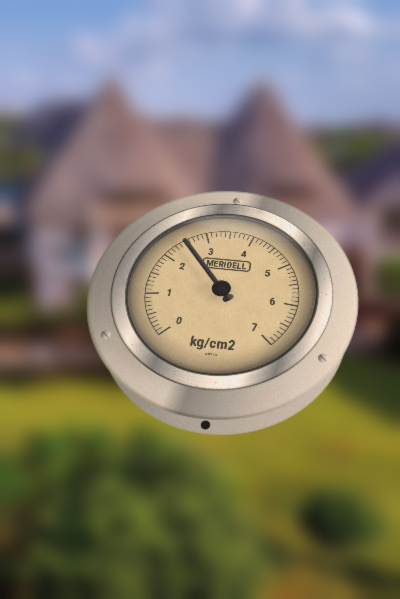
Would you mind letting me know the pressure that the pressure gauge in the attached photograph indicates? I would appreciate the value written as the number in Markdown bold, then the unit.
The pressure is **2.5** kg/cm²
